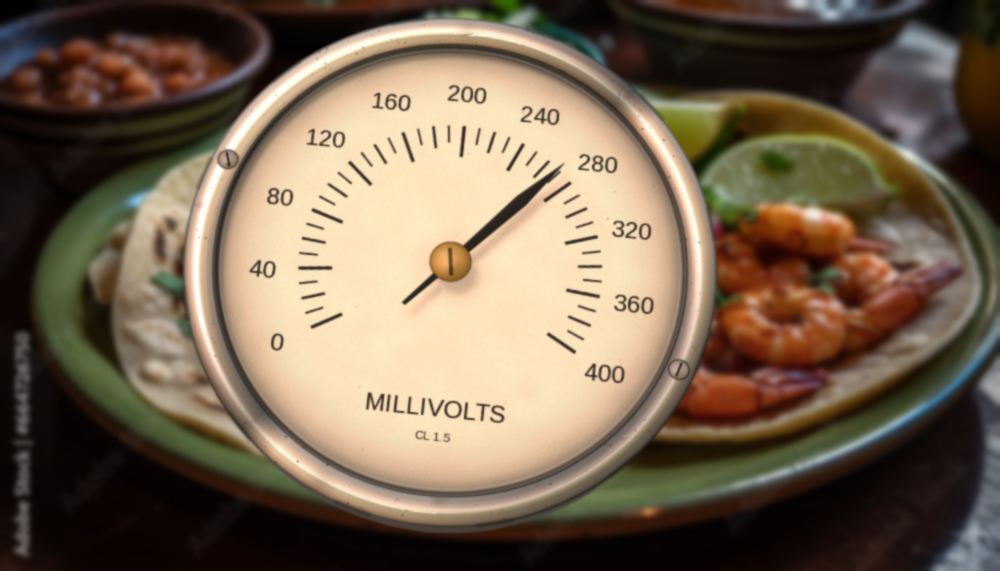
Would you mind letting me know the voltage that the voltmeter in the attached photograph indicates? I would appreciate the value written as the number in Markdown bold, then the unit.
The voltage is **270** mV
